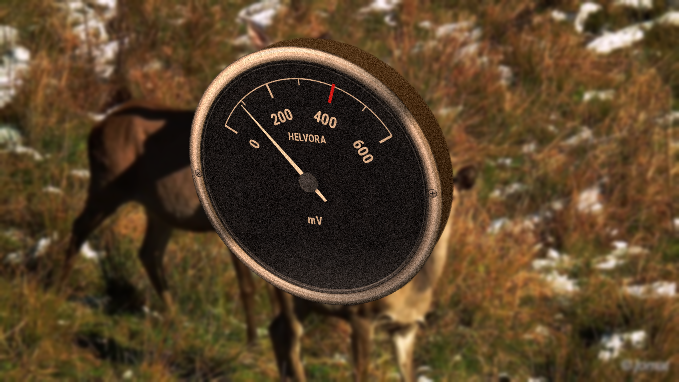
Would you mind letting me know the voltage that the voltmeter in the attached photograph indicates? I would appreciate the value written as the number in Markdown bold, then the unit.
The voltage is **100** mV
